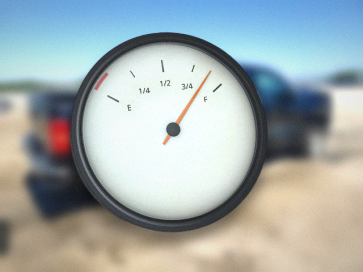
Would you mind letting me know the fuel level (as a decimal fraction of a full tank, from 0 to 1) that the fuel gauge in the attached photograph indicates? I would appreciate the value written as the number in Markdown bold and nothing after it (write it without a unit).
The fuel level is **0.875**
